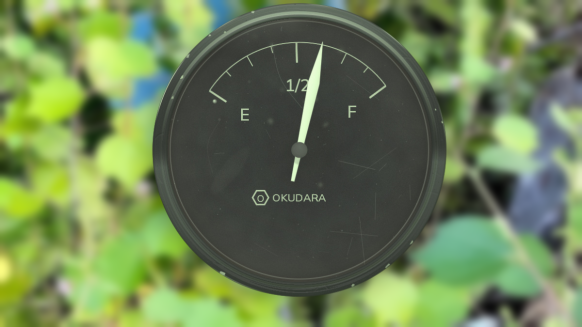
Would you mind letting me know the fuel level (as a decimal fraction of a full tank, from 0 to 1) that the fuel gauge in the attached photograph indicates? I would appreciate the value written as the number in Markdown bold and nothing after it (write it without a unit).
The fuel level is **0.625**
